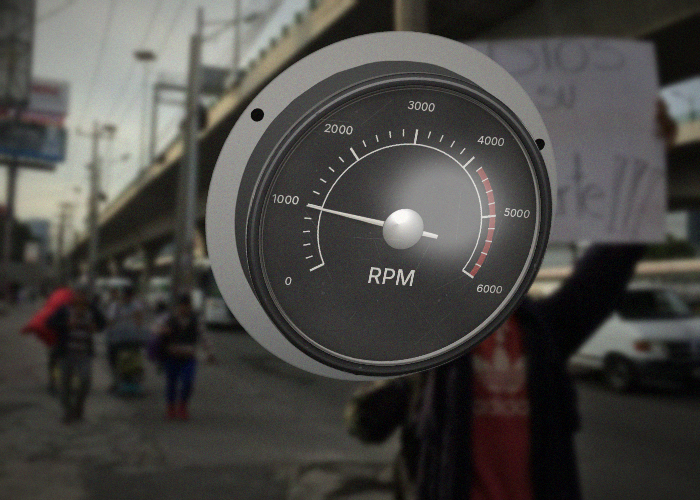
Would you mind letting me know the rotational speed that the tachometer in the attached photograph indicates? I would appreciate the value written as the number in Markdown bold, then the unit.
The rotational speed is **1000** rpm
